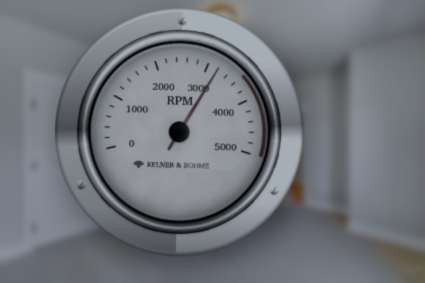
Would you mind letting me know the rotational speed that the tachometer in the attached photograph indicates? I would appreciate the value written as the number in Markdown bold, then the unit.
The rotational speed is **3200** rpm
